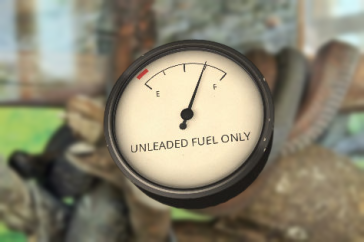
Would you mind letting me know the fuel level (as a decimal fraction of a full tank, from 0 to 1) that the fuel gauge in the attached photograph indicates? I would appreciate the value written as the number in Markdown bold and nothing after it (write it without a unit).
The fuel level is **0.75**
